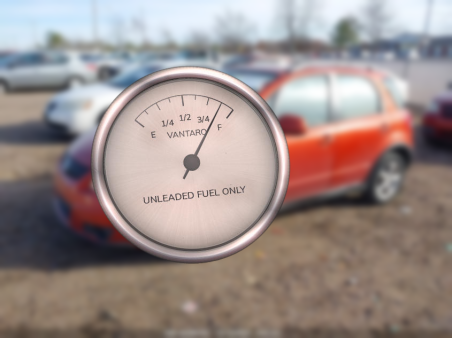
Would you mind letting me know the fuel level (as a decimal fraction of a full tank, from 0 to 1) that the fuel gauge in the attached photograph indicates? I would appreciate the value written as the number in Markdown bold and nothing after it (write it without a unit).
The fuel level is **0.875**
